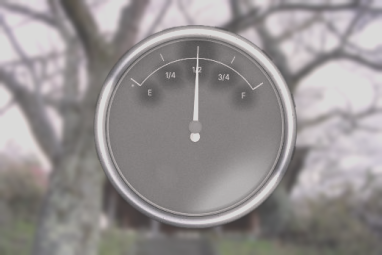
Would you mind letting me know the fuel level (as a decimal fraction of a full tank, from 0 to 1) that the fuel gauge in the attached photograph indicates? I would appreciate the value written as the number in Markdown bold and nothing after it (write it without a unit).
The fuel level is **0.5**
